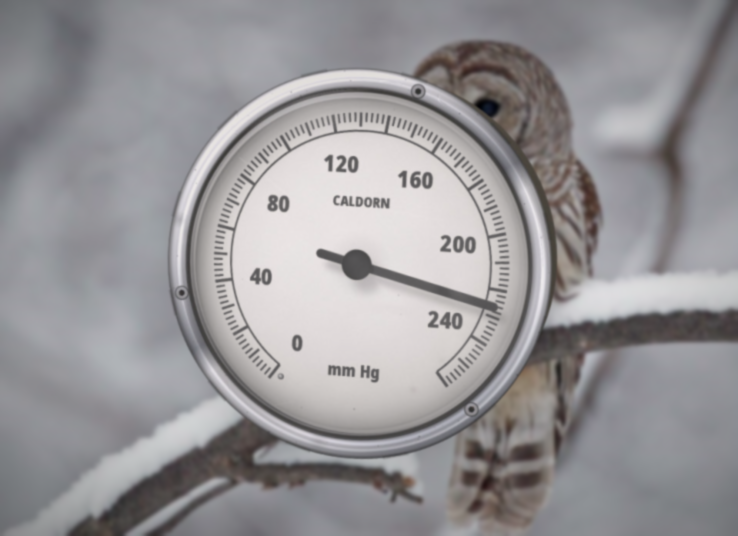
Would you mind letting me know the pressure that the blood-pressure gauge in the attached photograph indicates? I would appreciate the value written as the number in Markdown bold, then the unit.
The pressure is **226** mmHg
